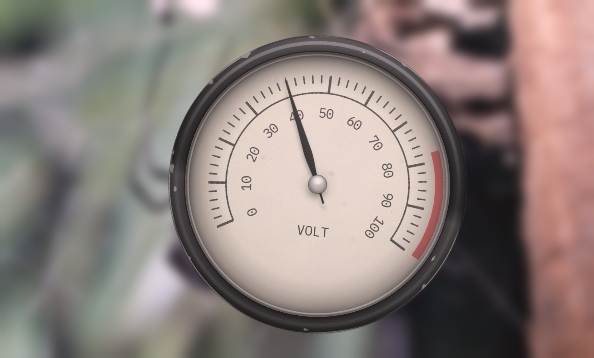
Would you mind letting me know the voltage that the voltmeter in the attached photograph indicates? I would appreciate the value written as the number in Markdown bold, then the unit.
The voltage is **40** V
